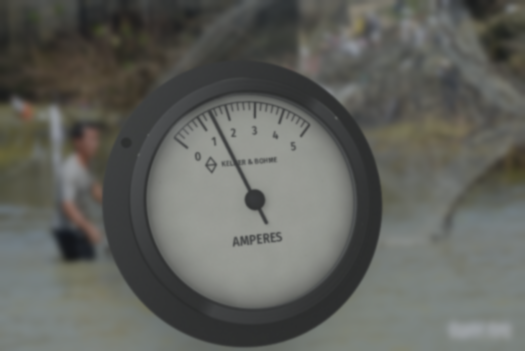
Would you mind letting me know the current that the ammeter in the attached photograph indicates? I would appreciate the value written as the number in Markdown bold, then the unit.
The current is **1.4** A
